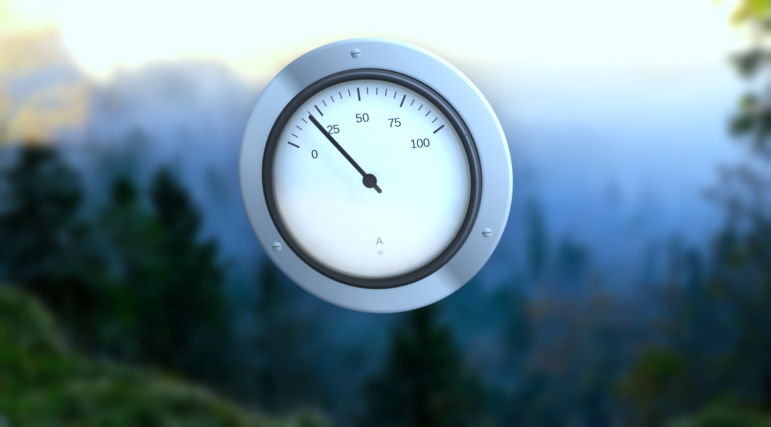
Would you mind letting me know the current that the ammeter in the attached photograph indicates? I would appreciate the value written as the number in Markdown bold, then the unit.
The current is **20** A
